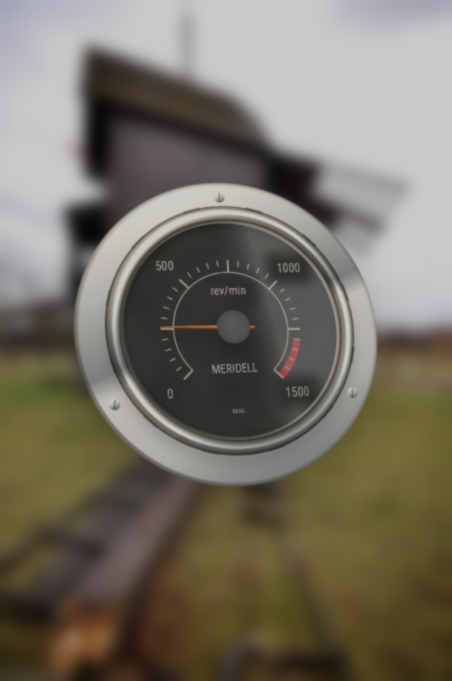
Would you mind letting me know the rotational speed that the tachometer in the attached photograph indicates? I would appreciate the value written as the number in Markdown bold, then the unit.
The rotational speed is **250** rpm
